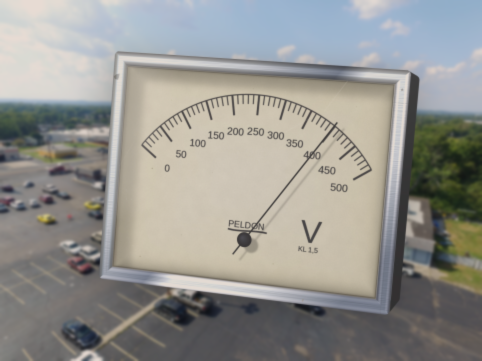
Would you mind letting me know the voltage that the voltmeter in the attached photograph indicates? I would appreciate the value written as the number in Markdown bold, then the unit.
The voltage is **400** V
